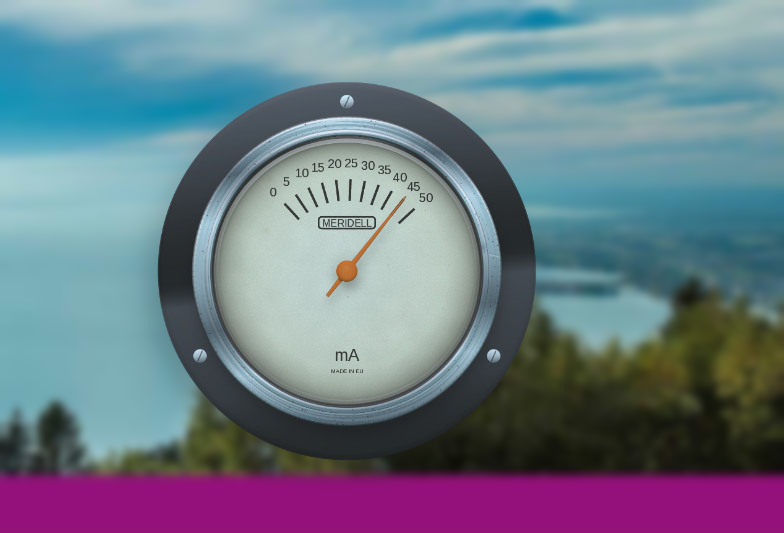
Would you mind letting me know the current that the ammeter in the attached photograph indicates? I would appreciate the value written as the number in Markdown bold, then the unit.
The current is **45** mA
